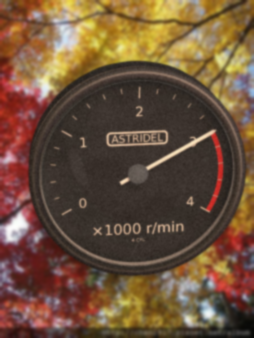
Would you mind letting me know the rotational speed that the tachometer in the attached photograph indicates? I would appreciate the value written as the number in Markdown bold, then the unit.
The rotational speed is **3000** rpm
